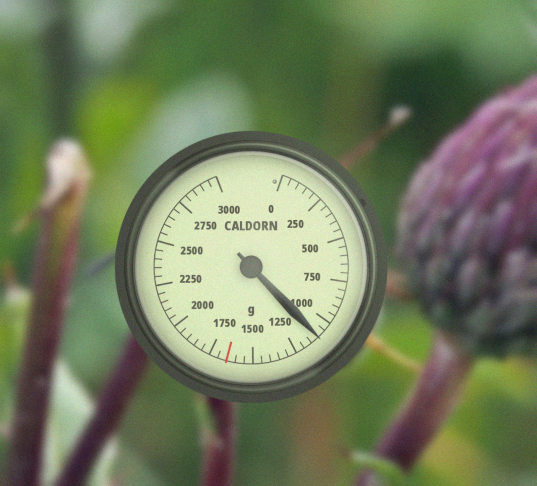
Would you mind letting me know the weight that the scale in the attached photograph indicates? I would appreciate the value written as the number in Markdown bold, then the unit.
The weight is **1100** g
